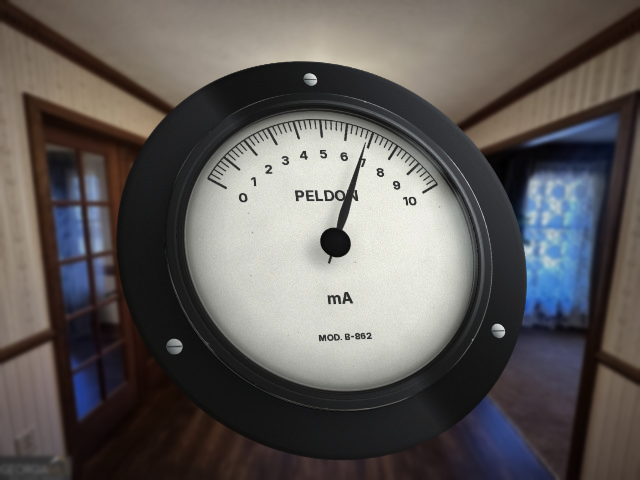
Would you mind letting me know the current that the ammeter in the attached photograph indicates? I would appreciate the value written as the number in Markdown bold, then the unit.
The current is **6.8** mA
